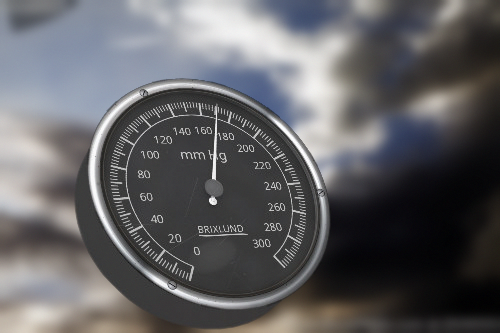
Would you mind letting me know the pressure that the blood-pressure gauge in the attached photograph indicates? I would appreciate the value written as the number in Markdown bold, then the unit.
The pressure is **170** mmHg
